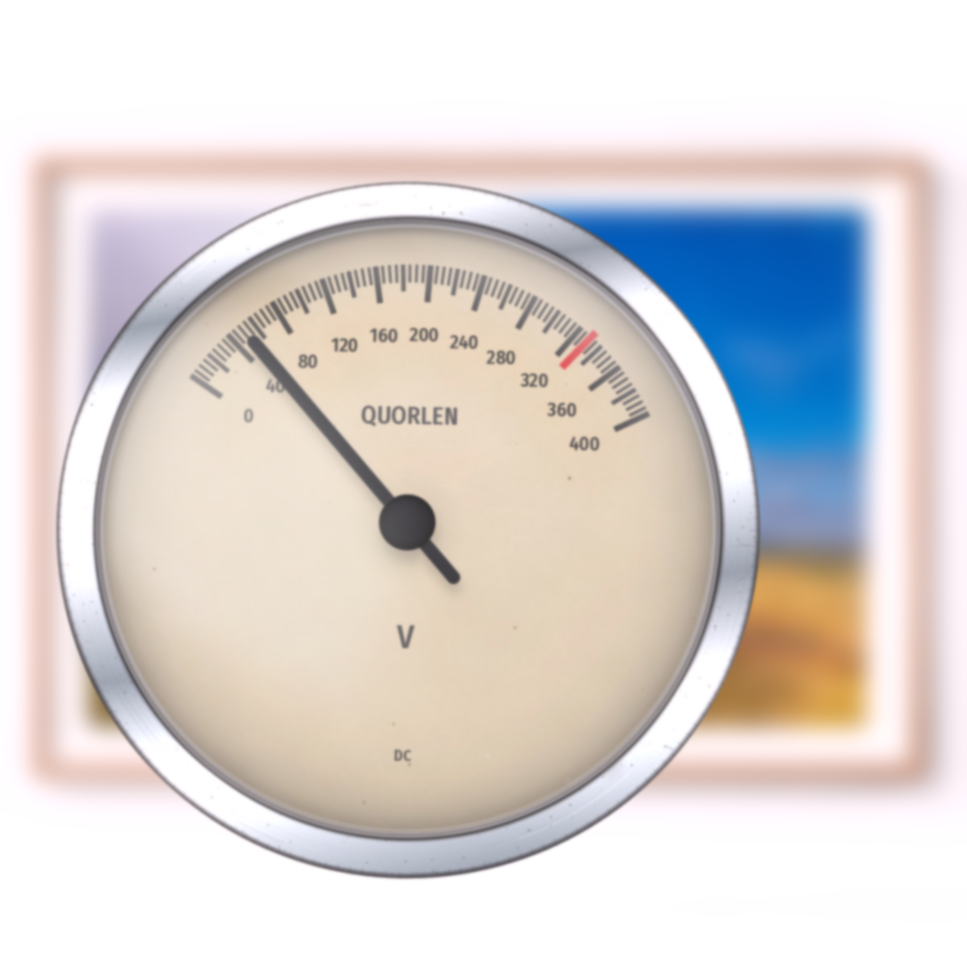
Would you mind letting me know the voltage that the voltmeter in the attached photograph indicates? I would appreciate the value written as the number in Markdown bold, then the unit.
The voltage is **50** V
